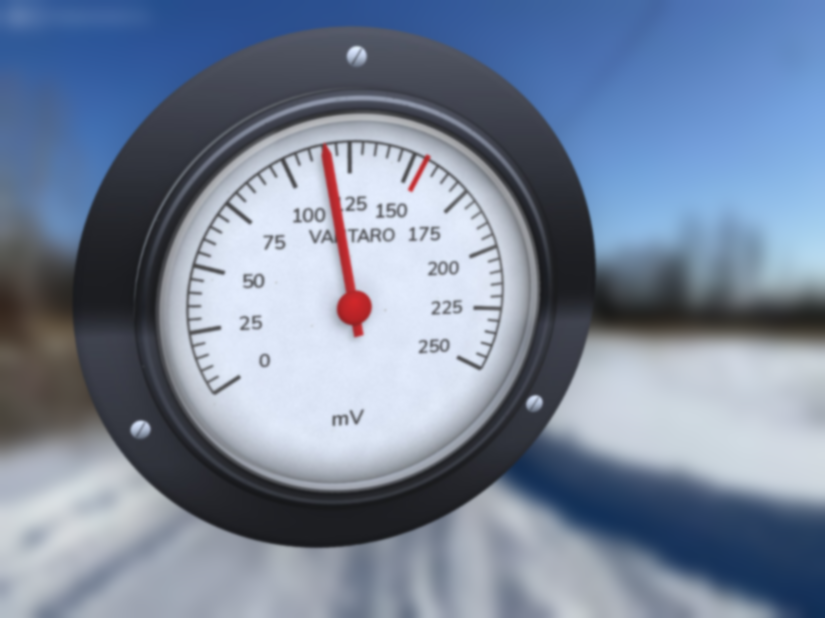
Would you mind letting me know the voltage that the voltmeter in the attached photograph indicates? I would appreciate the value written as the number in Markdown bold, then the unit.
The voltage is **115** mV
